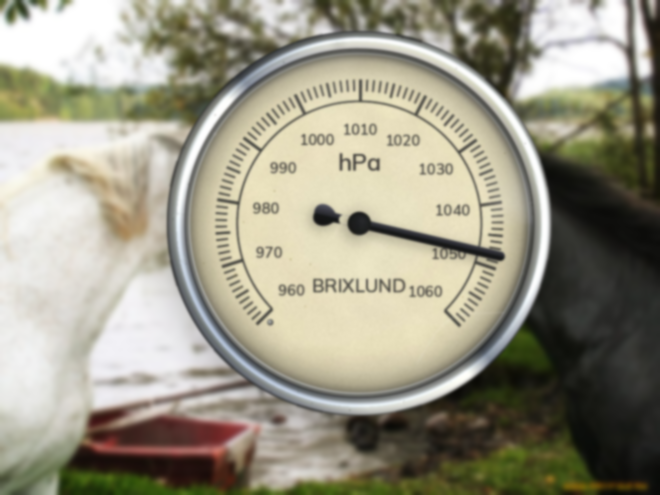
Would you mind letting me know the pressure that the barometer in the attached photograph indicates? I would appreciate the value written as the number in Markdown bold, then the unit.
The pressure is **1048** hPa
